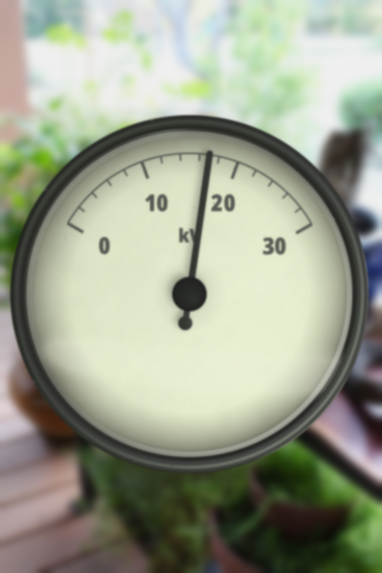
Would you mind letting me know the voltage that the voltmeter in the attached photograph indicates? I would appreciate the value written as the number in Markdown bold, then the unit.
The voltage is **17** kV
